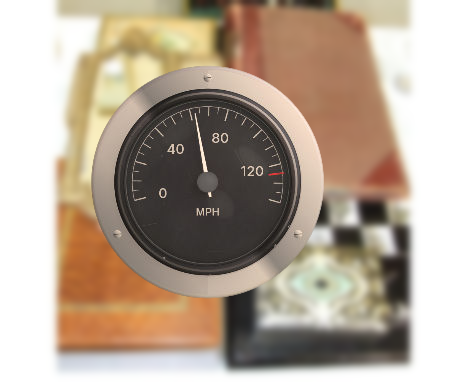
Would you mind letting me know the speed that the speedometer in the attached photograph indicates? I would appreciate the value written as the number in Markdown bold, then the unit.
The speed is **62.5** mph
